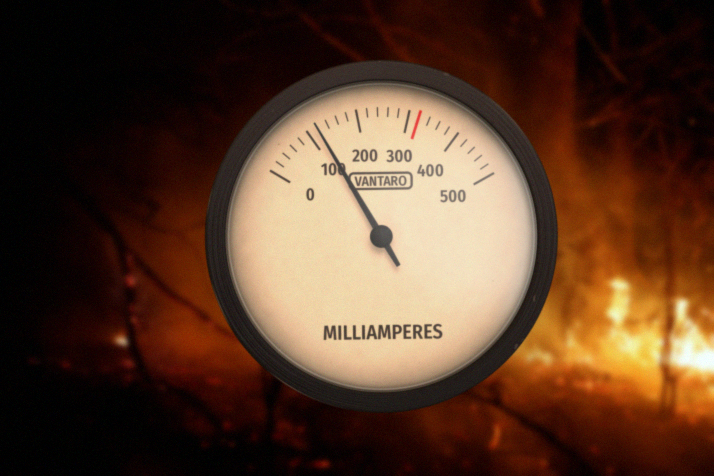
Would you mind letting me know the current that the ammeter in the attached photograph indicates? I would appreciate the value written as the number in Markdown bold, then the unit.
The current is **120** mA
